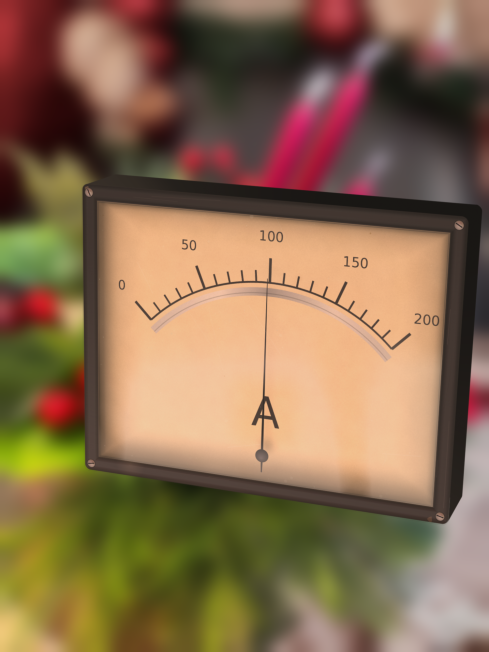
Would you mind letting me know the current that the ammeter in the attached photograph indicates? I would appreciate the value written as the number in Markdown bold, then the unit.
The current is **100** A
